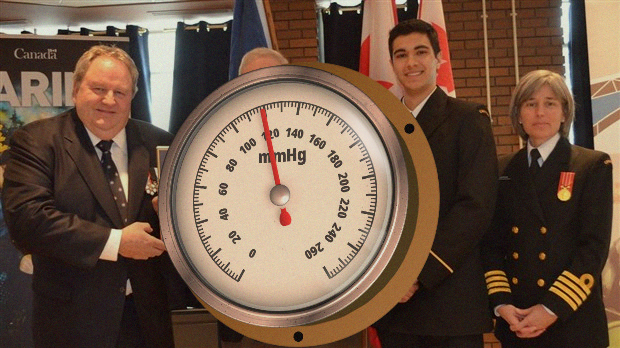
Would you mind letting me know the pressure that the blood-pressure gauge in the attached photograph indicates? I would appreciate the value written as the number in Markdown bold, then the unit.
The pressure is **120** mmHg
